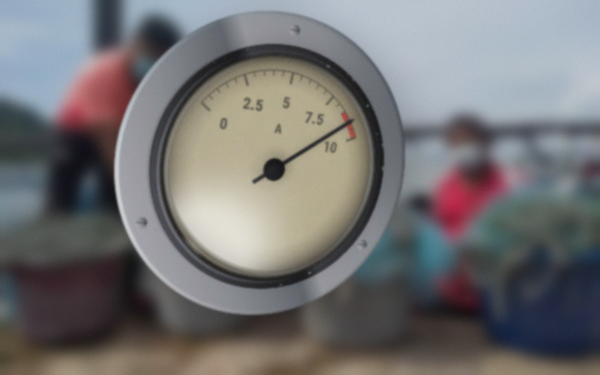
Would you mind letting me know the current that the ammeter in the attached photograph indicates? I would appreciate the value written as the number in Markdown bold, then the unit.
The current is **9** A
